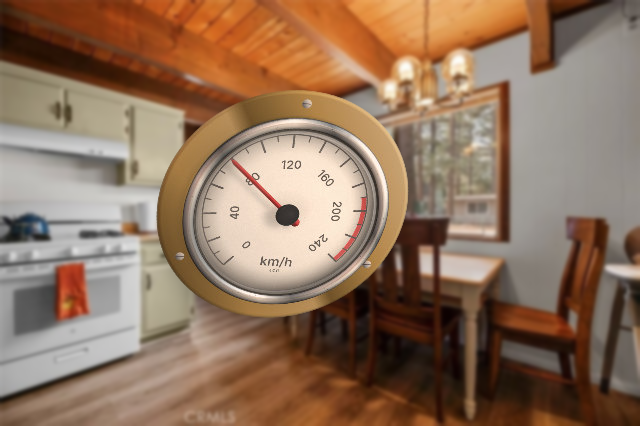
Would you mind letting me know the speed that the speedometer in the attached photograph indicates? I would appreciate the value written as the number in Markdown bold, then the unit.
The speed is **80** km/h
